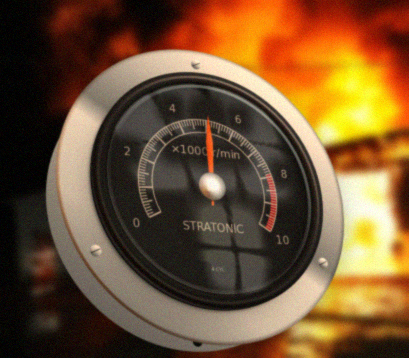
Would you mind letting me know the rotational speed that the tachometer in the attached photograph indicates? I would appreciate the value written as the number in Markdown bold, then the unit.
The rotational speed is **5000** rpm
